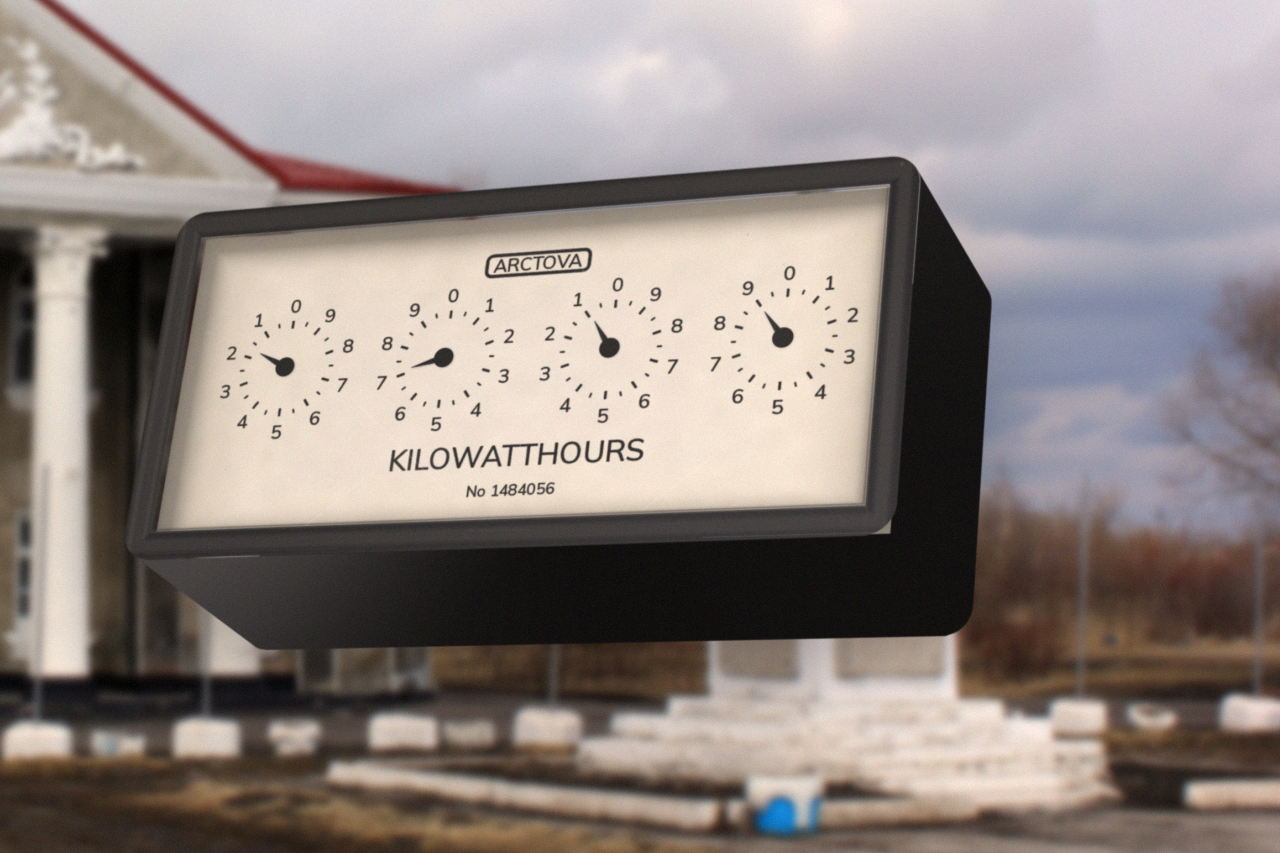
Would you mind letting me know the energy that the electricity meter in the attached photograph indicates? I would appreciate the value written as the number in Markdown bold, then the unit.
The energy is **1709** kWh
